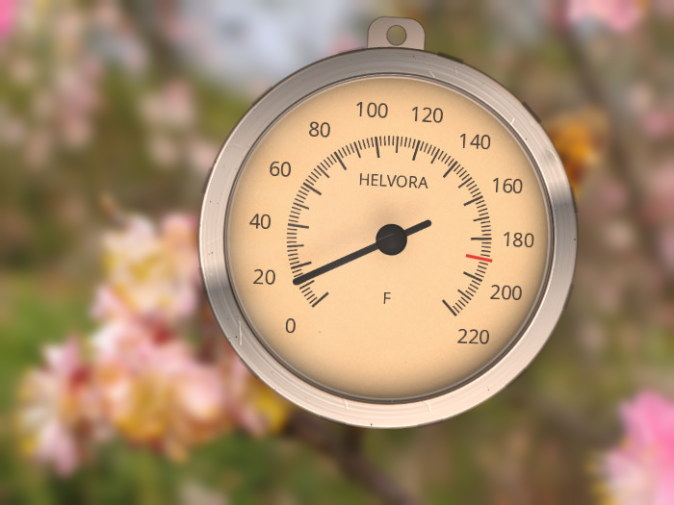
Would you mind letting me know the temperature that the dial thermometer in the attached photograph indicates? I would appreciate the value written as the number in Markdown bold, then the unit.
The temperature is **14** °F
